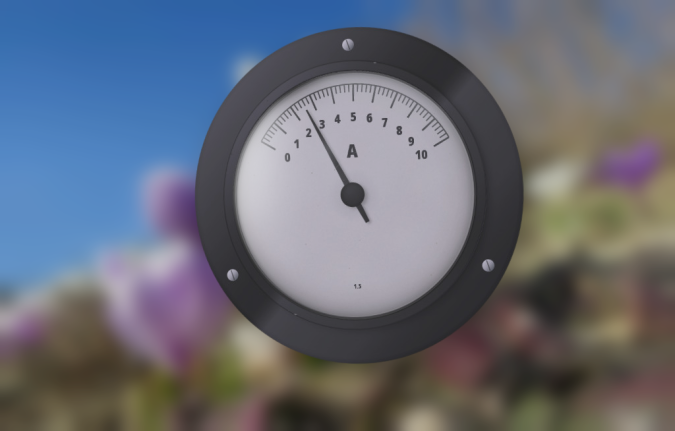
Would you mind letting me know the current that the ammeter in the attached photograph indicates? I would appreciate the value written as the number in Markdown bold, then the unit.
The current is **2.6** A
